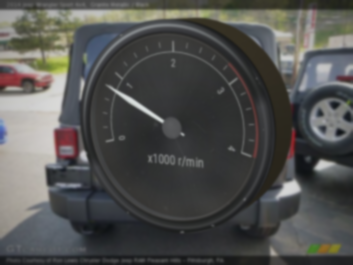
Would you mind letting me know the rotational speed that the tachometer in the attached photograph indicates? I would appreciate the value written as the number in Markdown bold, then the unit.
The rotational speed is **800** rpm
